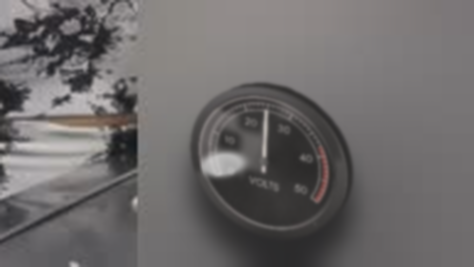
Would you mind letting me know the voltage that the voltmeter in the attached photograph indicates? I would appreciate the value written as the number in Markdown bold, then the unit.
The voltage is **25** V
